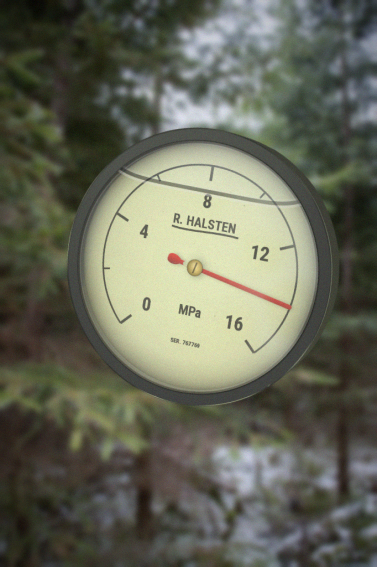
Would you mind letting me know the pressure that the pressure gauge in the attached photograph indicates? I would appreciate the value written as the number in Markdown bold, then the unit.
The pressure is **14** MPa
